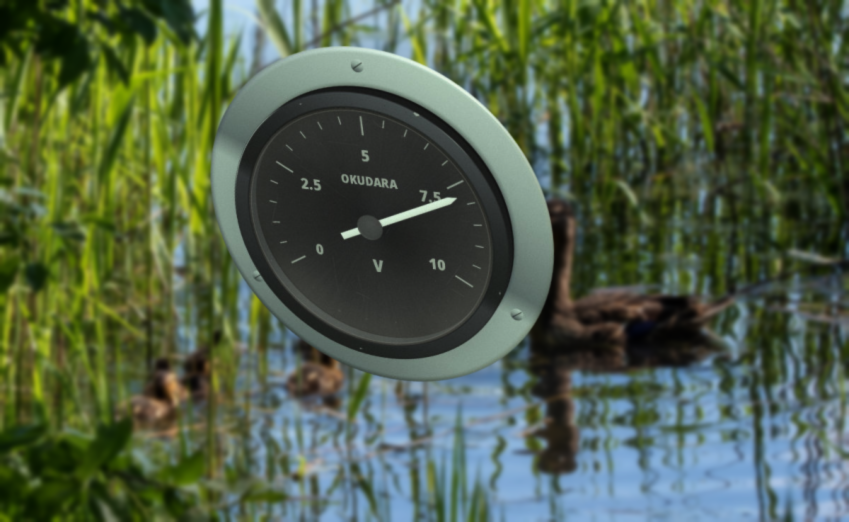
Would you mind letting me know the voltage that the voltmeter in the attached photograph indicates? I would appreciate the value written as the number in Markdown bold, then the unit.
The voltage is **7.75** V
